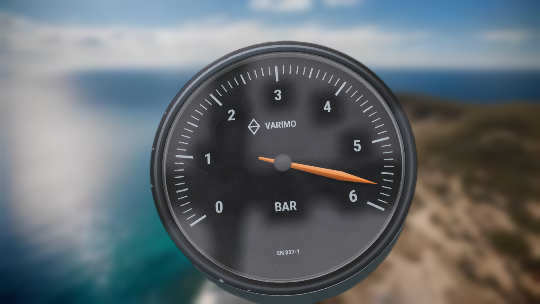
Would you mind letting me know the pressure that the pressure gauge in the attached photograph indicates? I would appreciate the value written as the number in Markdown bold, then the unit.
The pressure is **5.7** bar
